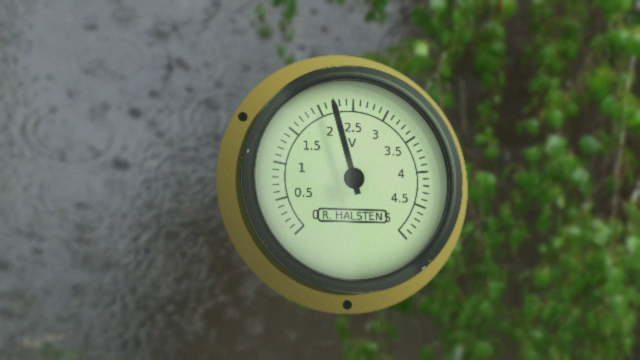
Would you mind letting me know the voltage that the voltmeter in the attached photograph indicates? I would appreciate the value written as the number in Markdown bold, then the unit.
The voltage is **2.2** V
